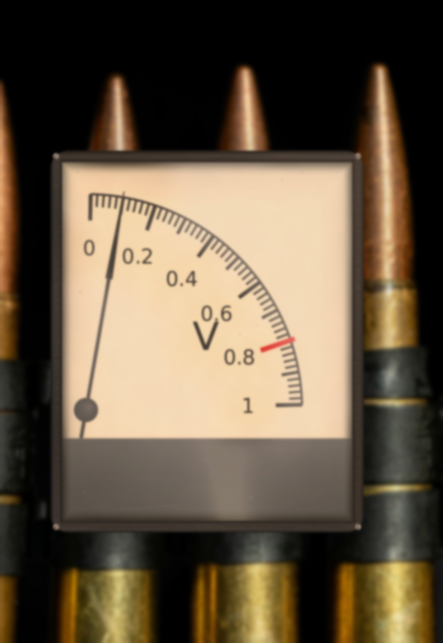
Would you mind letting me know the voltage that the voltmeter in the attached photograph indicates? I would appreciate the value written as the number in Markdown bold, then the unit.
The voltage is **0.1** V
